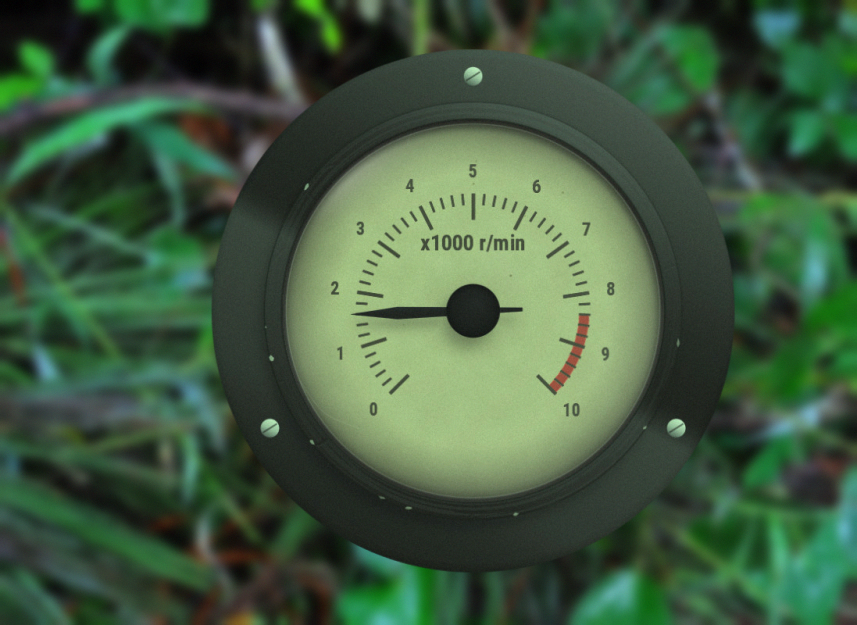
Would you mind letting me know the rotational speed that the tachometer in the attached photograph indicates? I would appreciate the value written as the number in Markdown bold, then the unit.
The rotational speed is **1600** rpm
